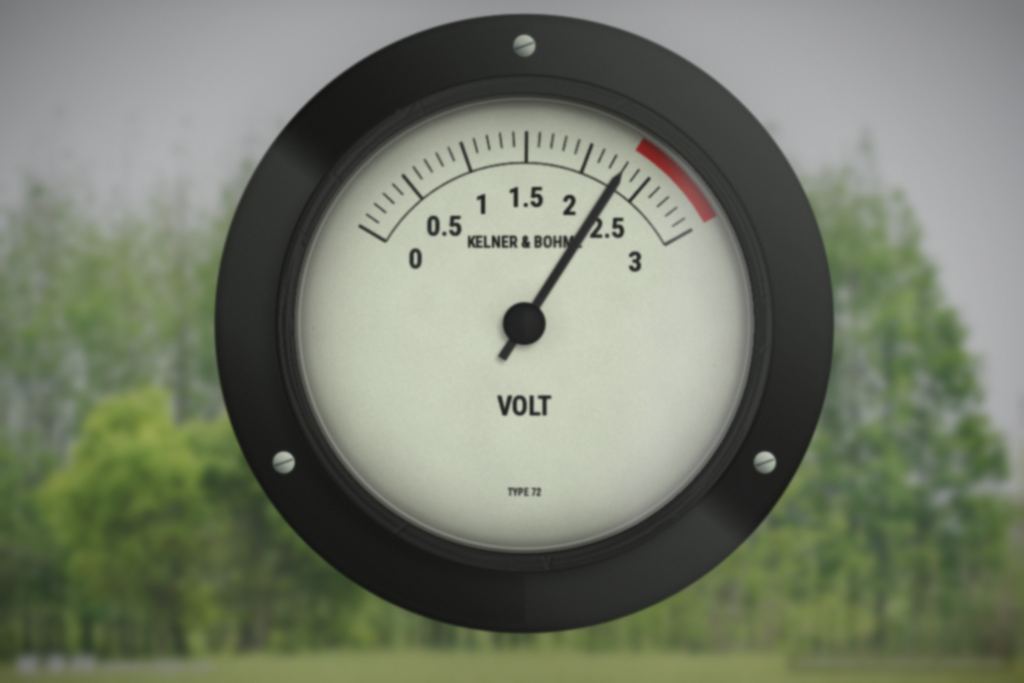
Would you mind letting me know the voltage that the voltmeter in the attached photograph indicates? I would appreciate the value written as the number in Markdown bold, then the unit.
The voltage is **2.3** V
